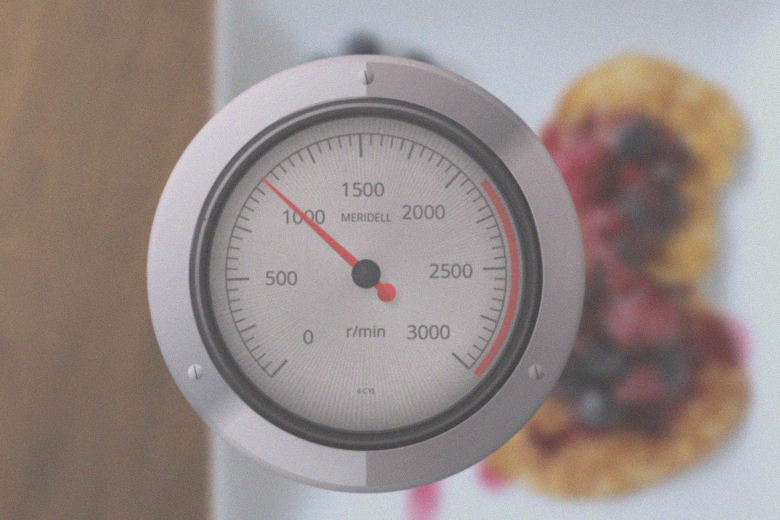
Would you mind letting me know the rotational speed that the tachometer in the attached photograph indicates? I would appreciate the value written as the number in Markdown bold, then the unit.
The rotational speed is **1000** rpm
